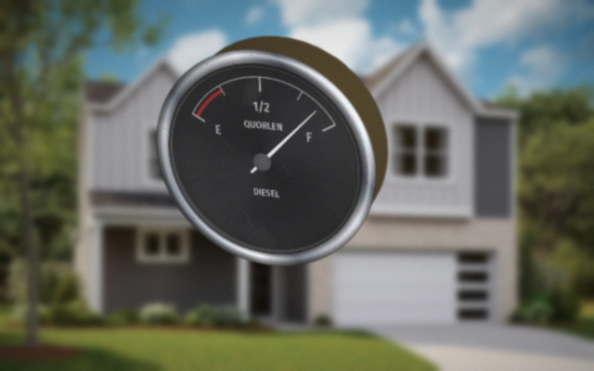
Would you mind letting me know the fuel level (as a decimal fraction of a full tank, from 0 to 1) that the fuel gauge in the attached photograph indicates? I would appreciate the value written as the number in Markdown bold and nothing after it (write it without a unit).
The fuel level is **0.875**
